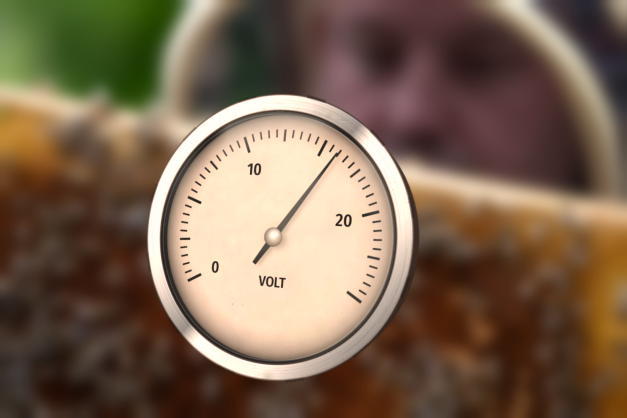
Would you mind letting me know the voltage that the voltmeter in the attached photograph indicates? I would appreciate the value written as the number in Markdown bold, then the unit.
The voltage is **16** V
